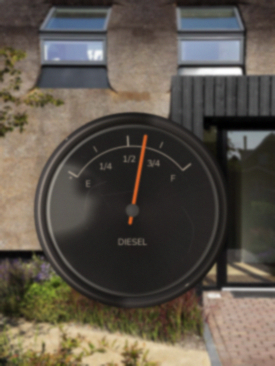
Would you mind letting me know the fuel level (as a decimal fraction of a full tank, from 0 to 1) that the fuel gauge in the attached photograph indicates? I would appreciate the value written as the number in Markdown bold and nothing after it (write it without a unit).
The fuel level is **0.625**
